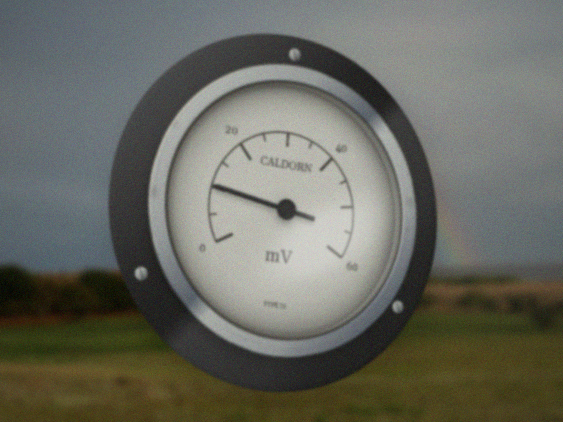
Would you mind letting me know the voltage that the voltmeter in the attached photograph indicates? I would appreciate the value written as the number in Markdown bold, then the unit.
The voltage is **10** mV
